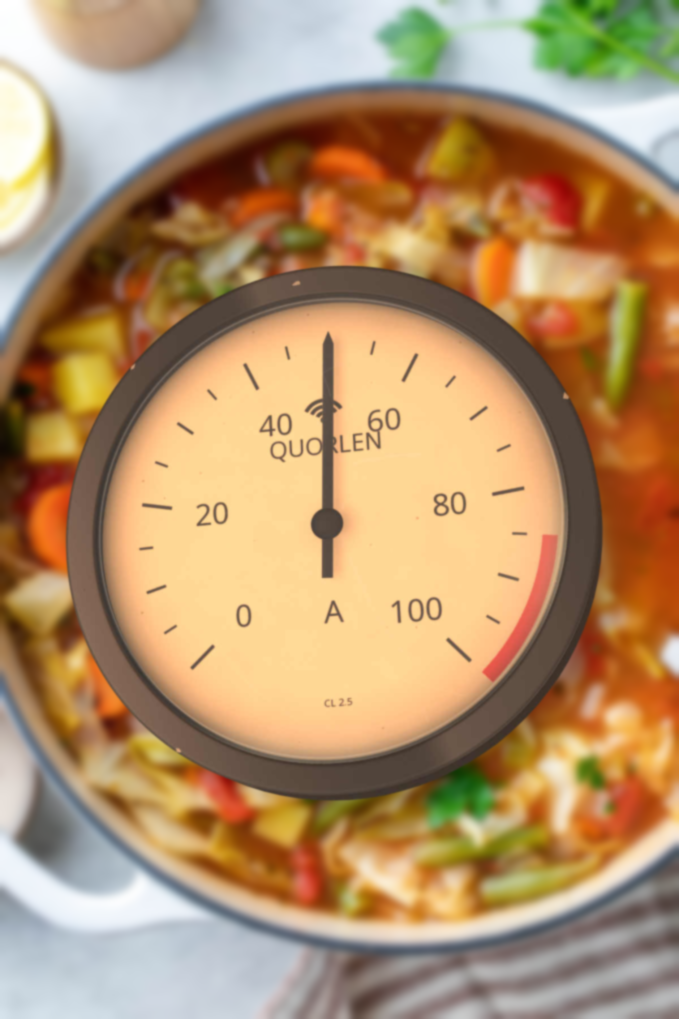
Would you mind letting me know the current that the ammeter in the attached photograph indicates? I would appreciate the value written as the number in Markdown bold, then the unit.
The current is **50** A
